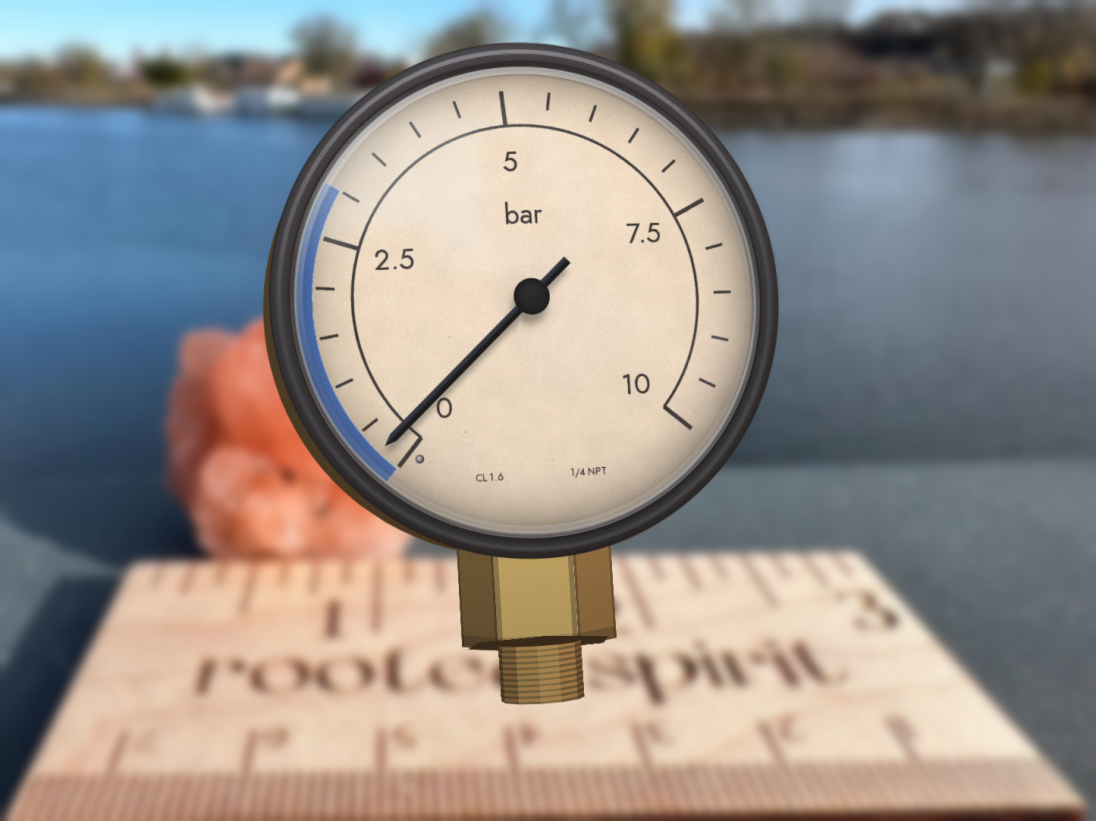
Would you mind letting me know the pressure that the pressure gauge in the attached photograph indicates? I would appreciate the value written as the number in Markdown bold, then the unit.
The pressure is **0.25** bar
